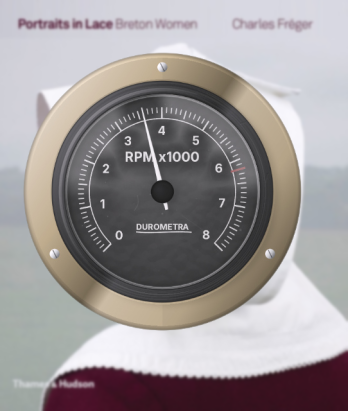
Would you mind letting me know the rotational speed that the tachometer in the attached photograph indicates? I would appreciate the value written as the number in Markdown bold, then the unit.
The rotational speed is **3600** rpm
